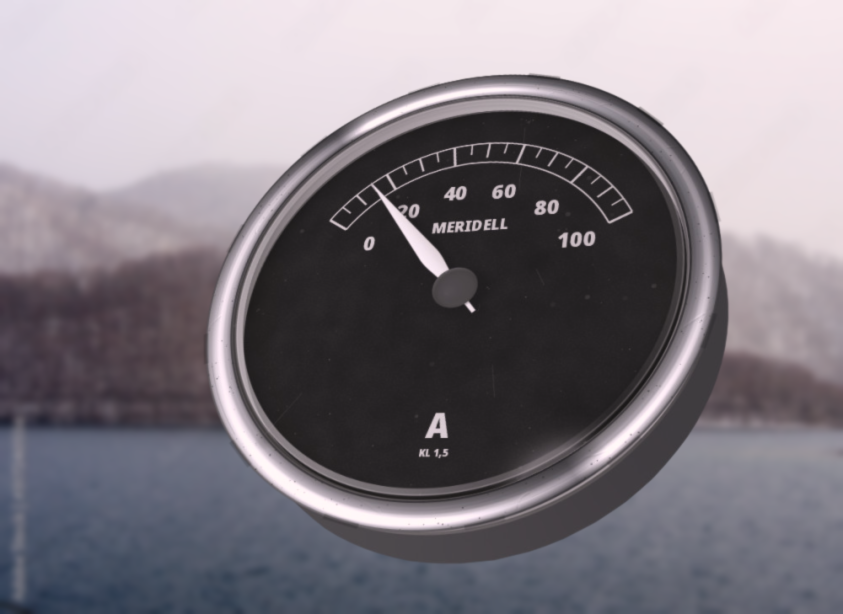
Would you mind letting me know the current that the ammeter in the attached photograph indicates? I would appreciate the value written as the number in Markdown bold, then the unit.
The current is **15** A
